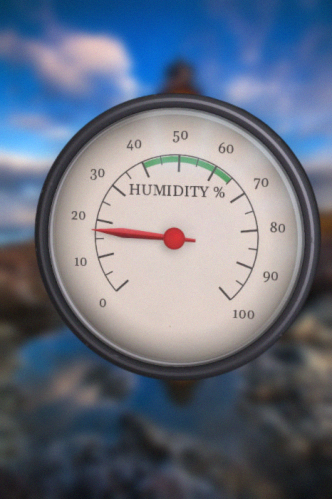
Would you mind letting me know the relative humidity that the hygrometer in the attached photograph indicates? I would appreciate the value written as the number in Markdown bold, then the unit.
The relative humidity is **17.5** %
